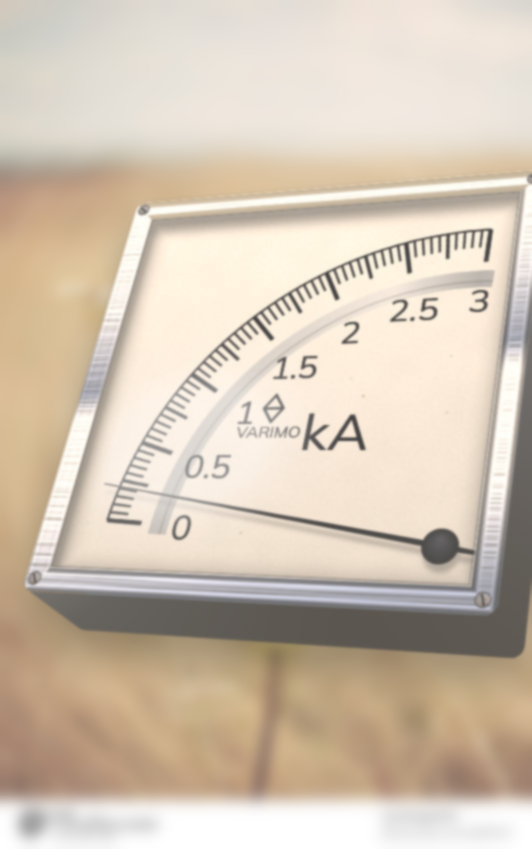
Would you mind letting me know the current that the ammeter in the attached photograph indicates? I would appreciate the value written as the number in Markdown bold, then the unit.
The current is **0.2** kA
